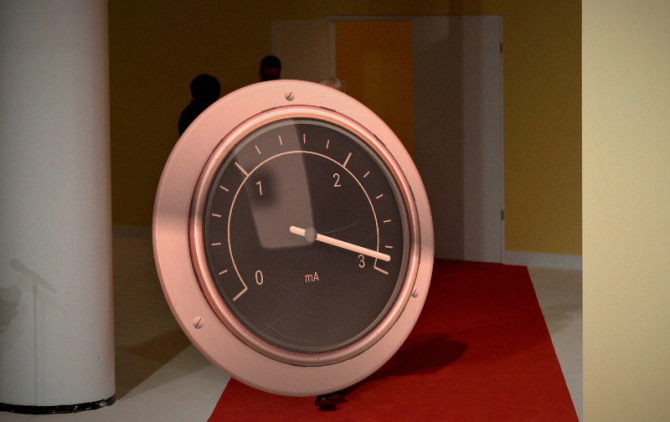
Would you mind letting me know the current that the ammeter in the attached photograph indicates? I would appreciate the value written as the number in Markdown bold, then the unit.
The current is **2.9** mA
